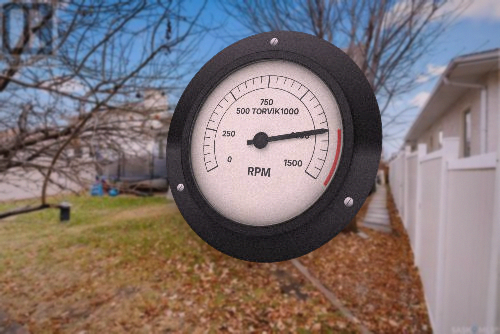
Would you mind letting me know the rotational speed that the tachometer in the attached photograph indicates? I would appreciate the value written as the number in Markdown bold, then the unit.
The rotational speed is **1250** rpm
